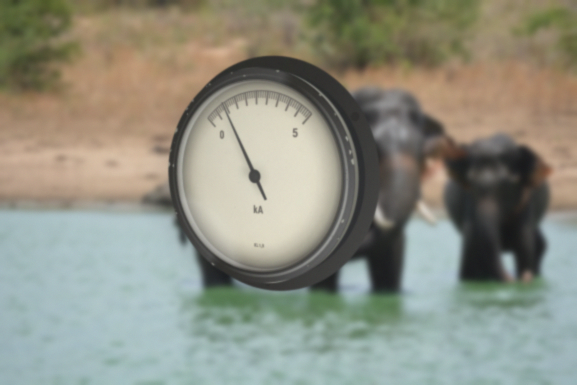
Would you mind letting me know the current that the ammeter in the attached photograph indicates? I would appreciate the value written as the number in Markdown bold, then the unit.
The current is **1** kA
